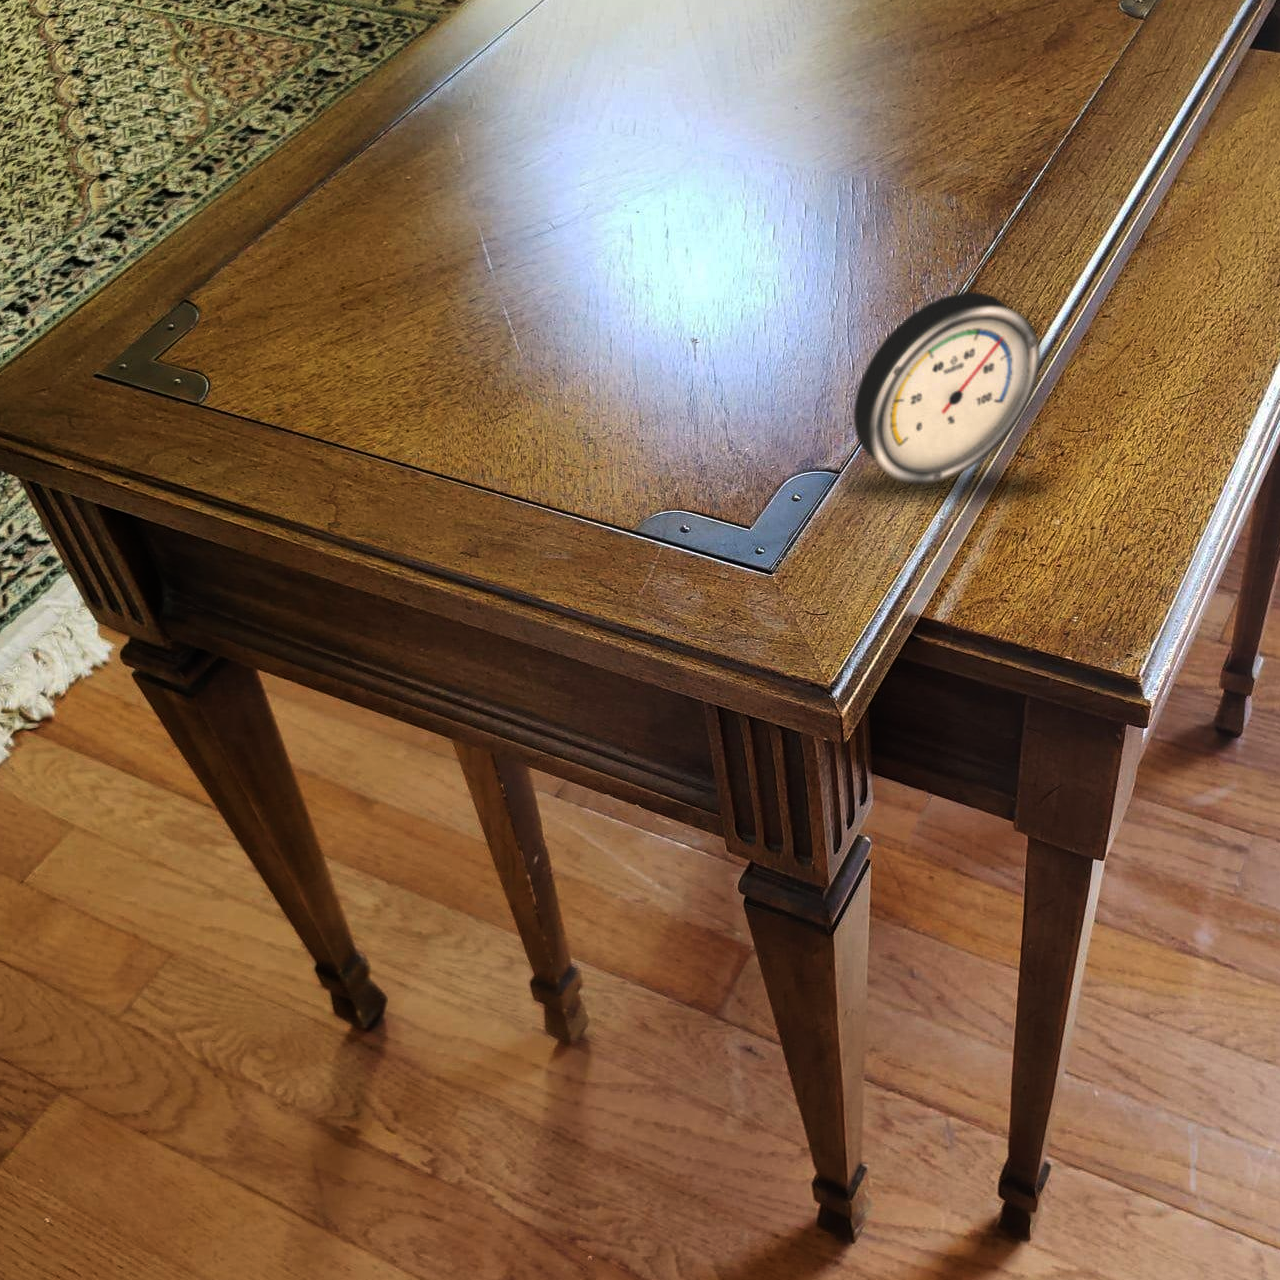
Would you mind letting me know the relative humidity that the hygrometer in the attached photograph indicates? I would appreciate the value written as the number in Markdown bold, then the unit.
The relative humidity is **70** %
